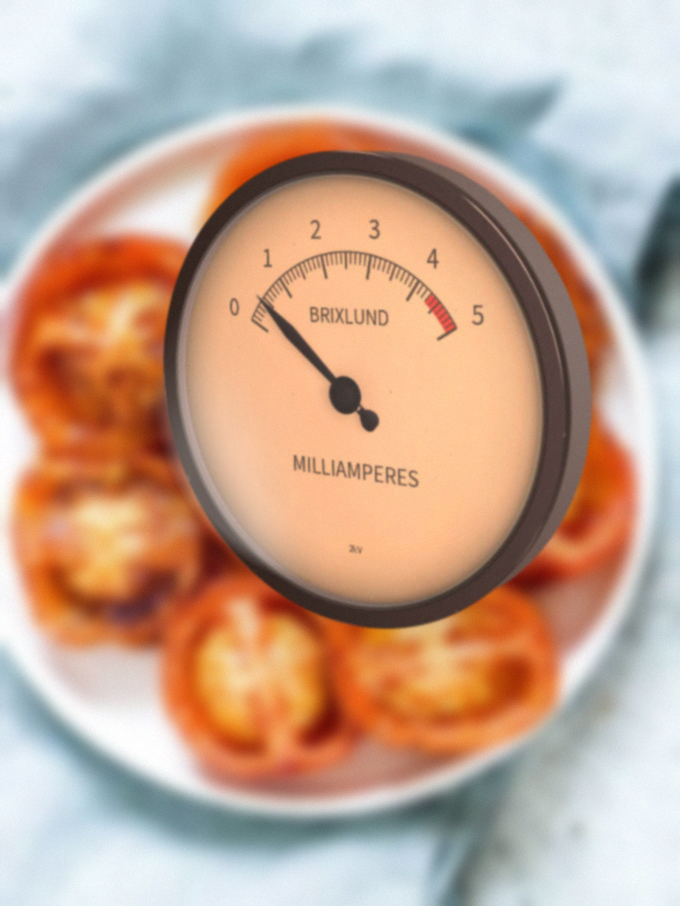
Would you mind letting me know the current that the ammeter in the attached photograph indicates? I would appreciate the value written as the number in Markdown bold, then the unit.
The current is **0.5** mA
